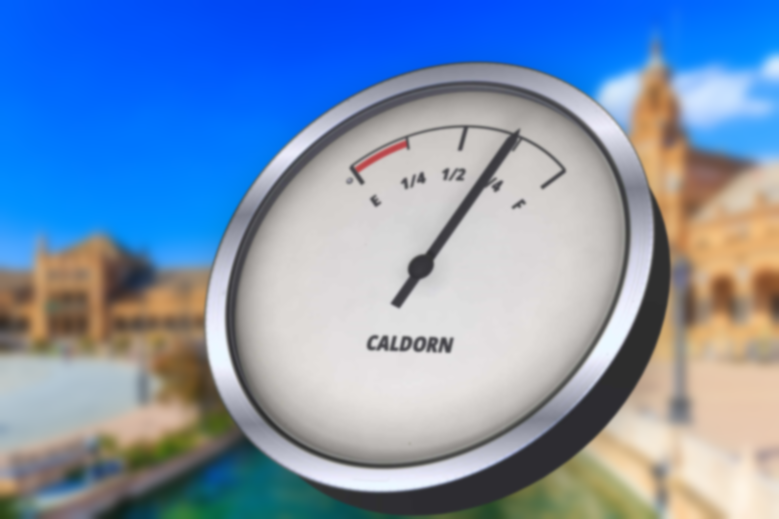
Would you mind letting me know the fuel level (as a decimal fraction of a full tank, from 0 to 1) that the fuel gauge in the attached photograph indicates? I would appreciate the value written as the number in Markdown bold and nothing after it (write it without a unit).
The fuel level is **0.75**
